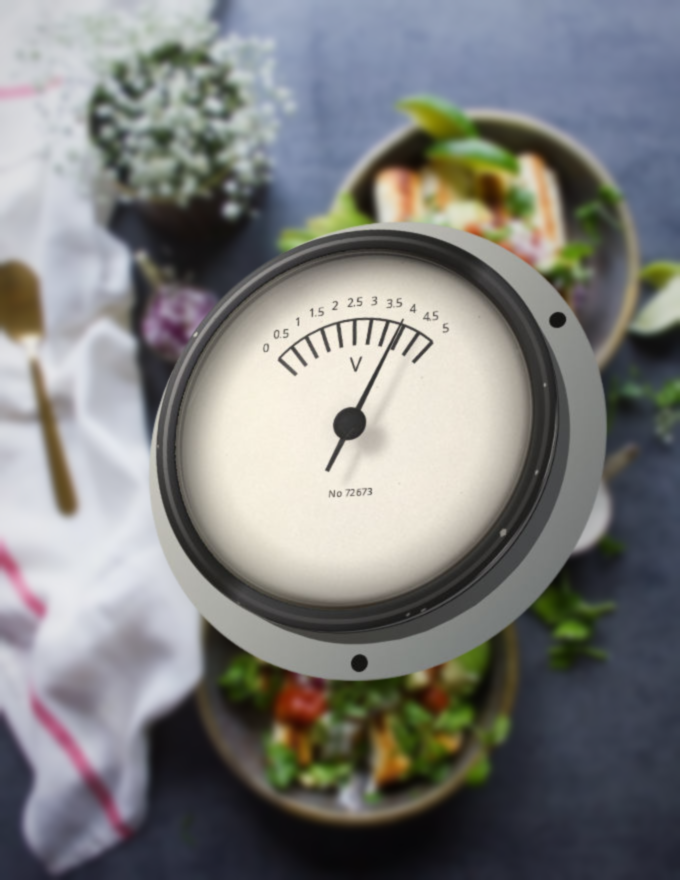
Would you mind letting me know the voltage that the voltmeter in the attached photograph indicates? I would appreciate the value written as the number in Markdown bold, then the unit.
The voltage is **4** V
